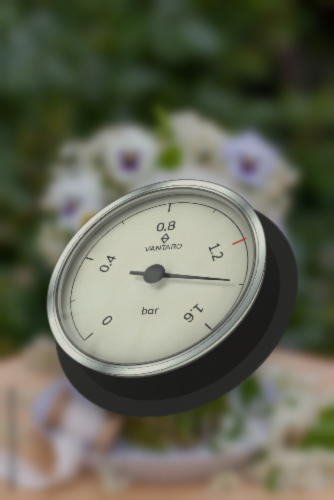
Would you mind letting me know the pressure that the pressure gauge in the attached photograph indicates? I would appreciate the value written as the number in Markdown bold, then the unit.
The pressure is **1.4** bar
